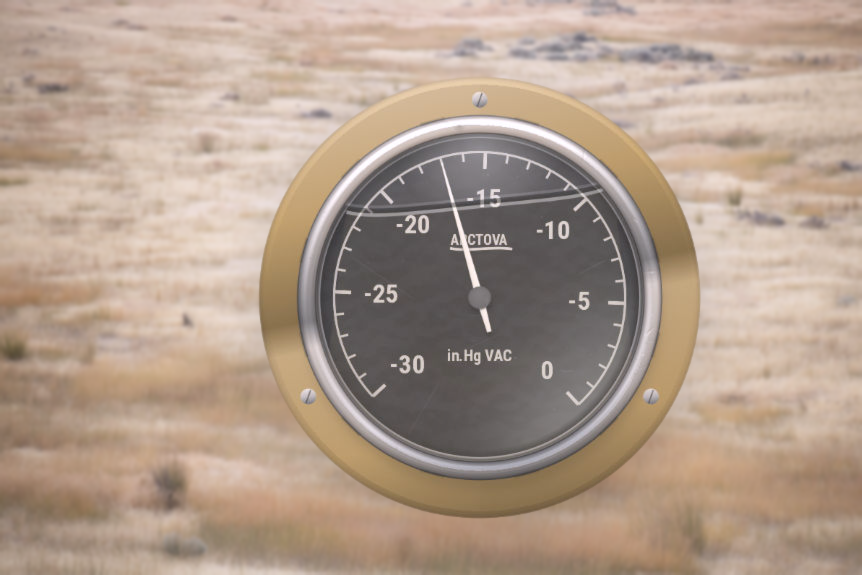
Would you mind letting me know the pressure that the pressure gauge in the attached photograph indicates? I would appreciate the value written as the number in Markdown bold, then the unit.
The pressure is **-17** inHg
